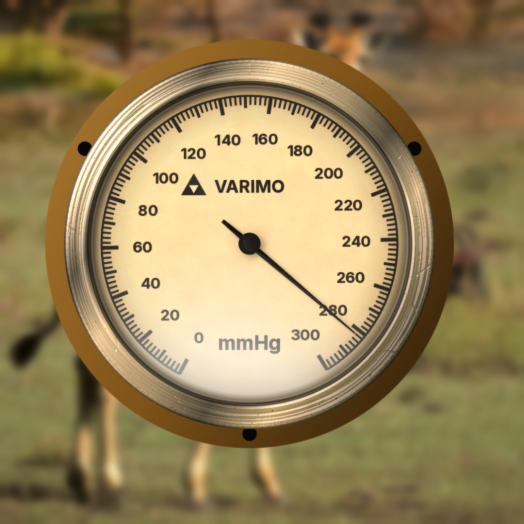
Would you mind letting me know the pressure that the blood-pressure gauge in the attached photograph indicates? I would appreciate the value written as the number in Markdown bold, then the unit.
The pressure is **282** mmHg
